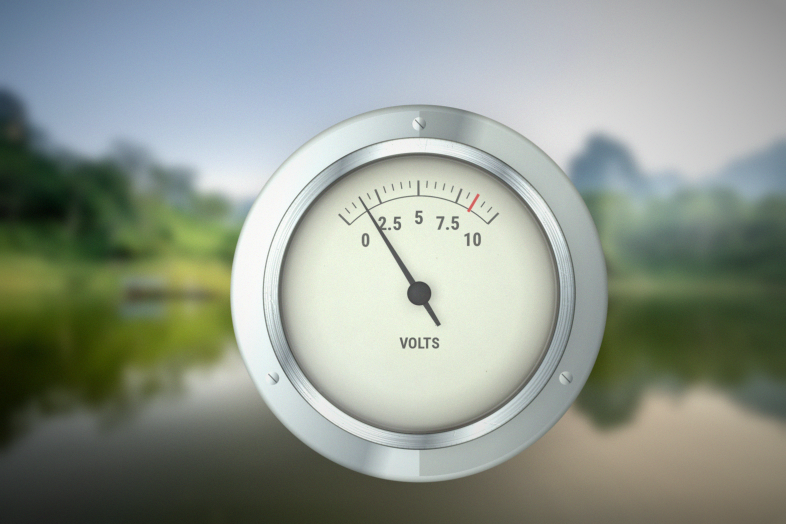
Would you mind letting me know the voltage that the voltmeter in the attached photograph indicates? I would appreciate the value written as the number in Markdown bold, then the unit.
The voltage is **1.5** V
